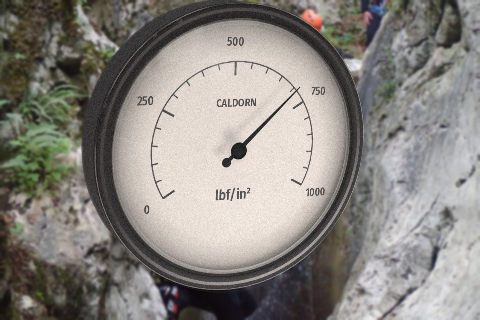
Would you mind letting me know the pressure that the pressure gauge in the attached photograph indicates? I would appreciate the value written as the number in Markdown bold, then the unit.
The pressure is **700** psi
